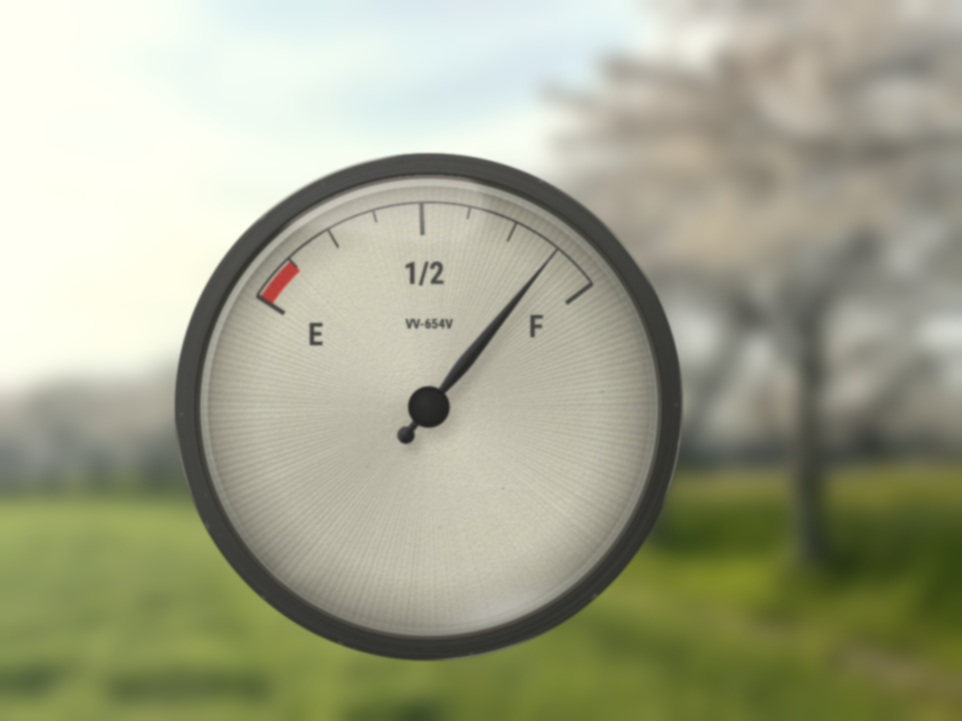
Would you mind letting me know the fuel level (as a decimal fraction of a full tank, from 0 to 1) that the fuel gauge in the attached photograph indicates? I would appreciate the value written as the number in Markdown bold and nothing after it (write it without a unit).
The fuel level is **0.875**
